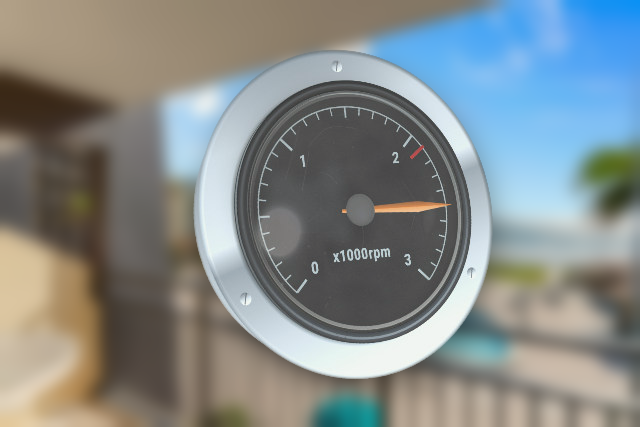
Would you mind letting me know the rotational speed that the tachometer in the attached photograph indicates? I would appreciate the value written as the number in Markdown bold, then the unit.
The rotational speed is **2500** rpm
